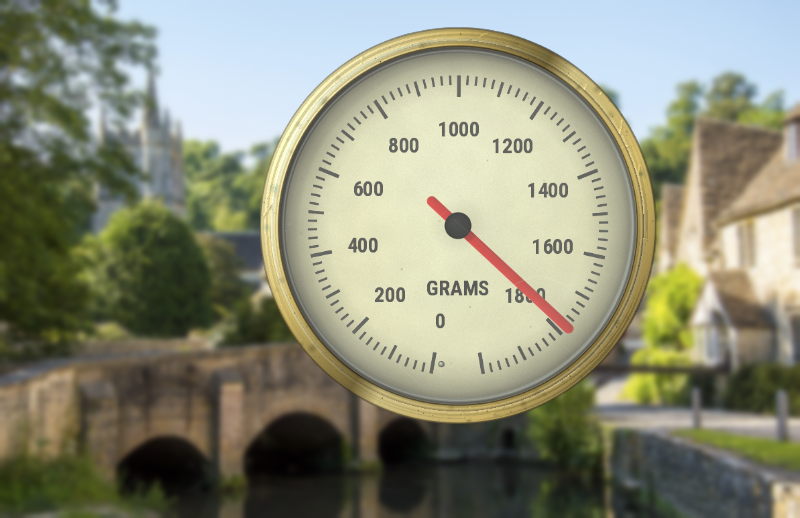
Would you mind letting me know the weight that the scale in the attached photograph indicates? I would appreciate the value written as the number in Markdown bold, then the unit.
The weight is **1780** g
